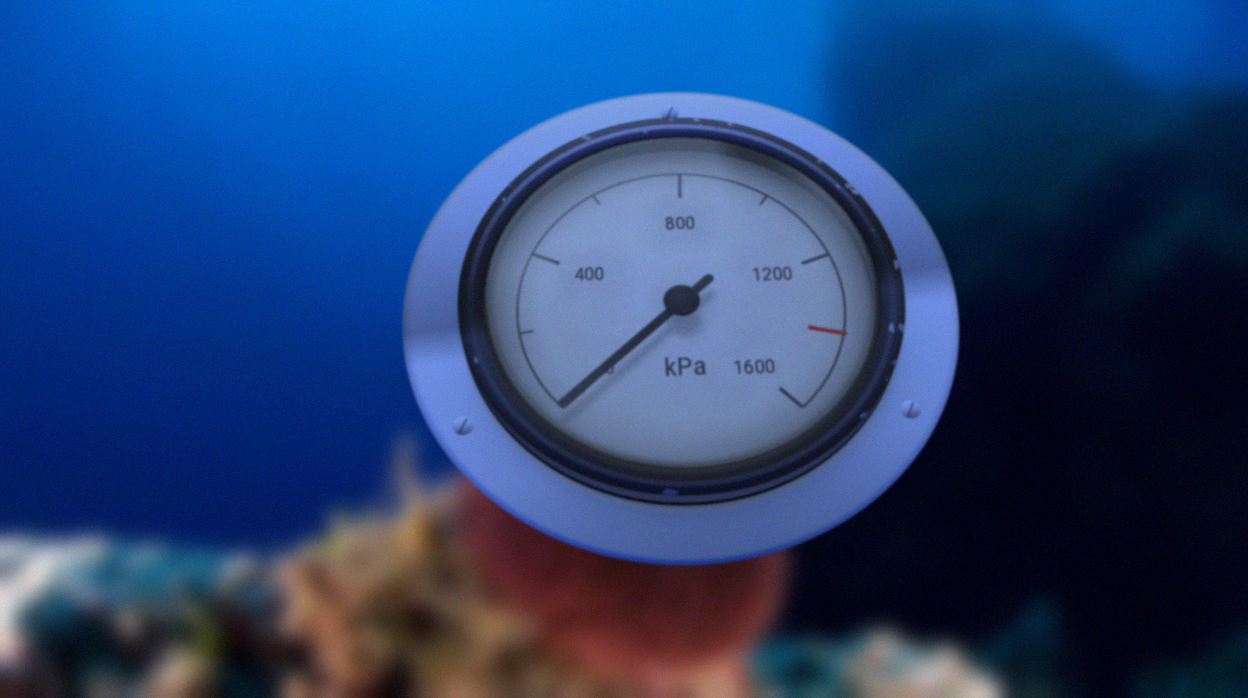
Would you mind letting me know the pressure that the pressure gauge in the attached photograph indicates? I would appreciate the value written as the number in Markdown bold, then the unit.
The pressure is **0** kPa
